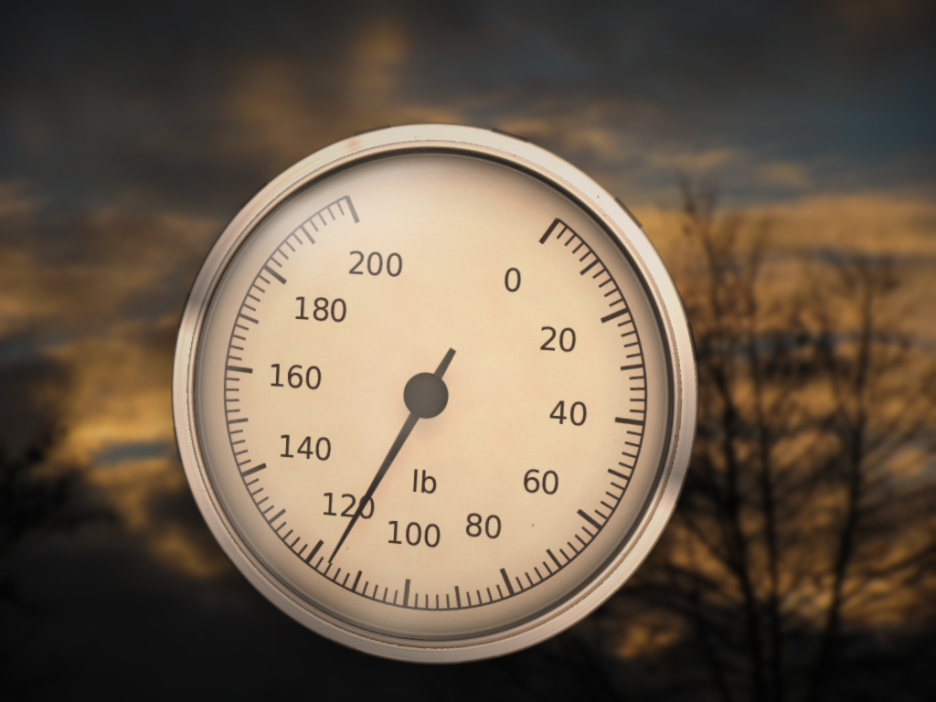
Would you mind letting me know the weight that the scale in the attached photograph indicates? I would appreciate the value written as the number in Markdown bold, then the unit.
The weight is **116** lb
